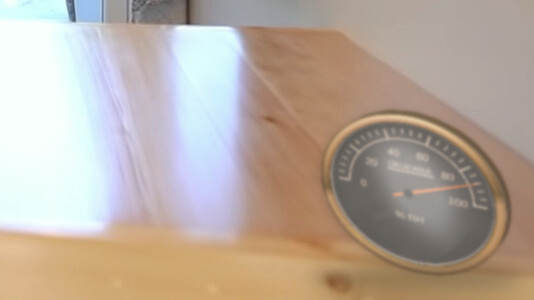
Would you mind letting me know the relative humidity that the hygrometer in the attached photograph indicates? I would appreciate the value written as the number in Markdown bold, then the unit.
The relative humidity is **88** %
